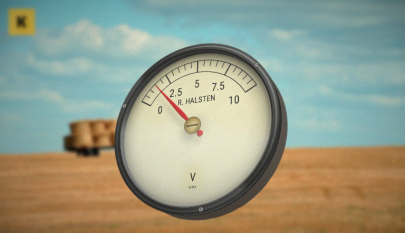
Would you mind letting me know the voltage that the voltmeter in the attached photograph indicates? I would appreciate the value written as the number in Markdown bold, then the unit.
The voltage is **1.5** V
